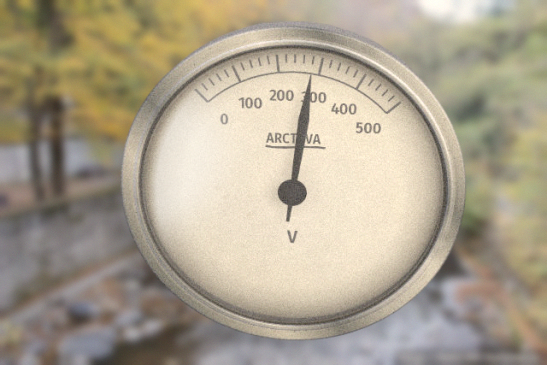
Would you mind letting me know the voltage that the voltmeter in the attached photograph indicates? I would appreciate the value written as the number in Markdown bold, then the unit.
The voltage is **280** V
